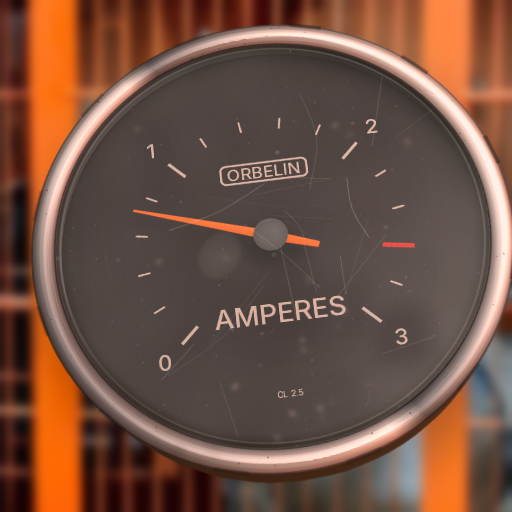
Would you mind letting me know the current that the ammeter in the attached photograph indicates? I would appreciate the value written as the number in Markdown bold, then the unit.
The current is **0.7** A
